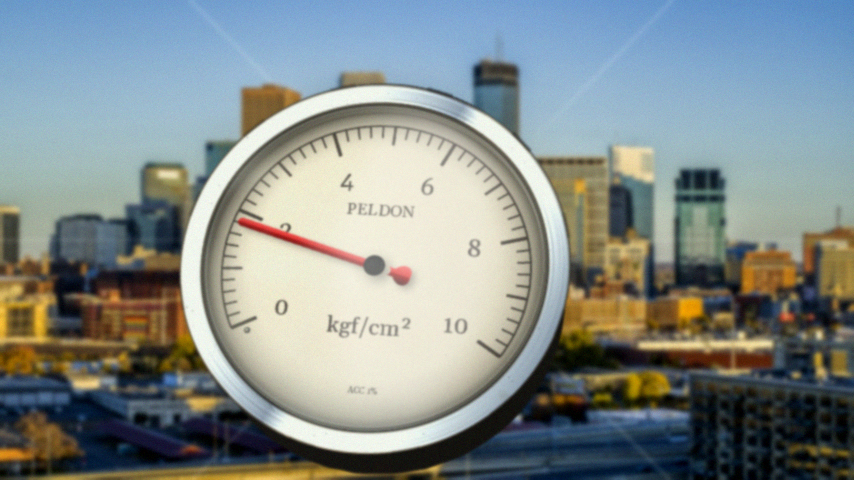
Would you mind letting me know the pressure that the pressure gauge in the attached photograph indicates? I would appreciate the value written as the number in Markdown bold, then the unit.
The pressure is **1.8** kg/cm²
